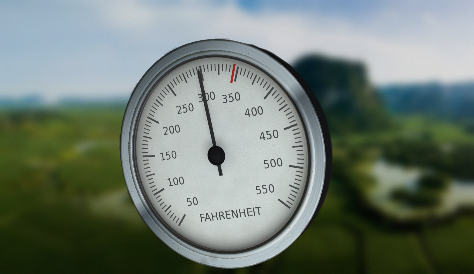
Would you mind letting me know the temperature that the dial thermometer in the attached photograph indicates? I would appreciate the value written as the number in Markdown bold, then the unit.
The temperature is **300** °F
